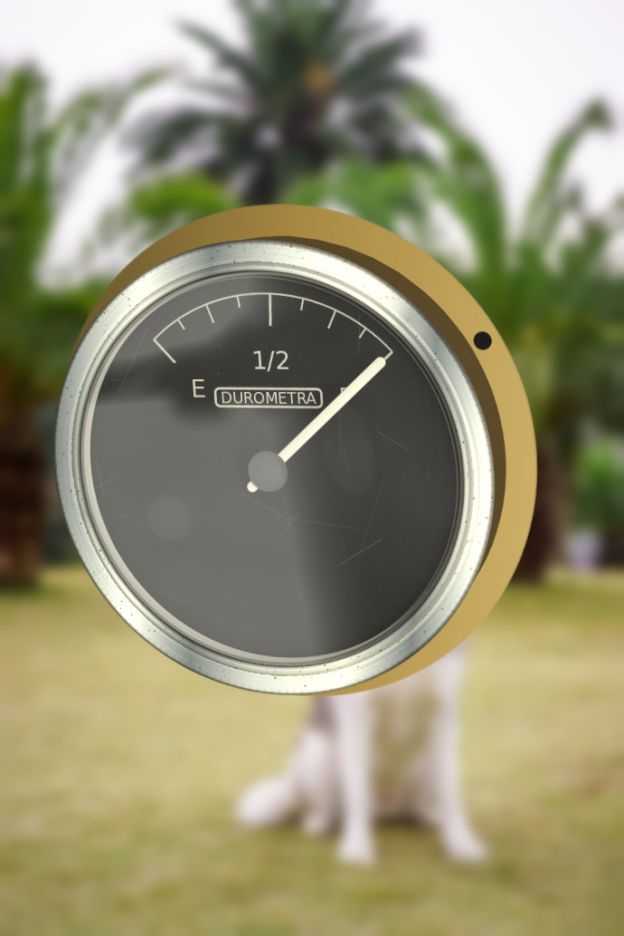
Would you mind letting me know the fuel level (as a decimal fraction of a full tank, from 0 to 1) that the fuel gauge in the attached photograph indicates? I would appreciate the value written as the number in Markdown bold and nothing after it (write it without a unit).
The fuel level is **1**
